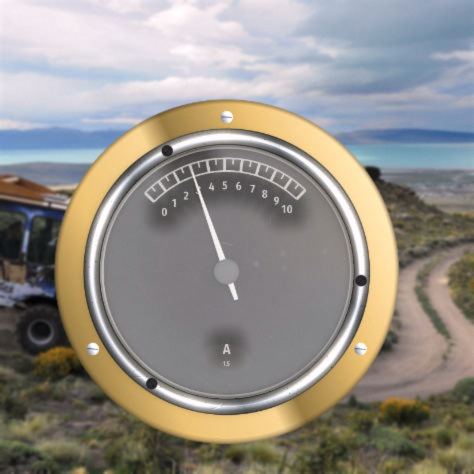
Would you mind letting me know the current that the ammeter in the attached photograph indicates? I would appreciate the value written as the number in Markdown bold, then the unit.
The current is **3** A
